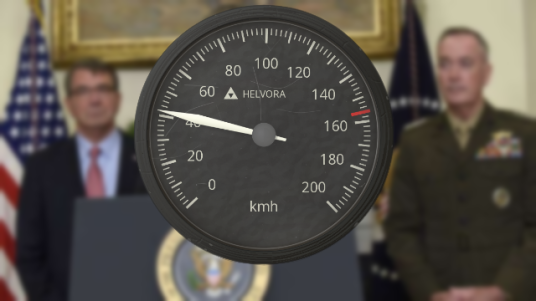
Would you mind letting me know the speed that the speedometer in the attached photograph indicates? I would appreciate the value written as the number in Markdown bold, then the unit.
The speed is **42** km/h
